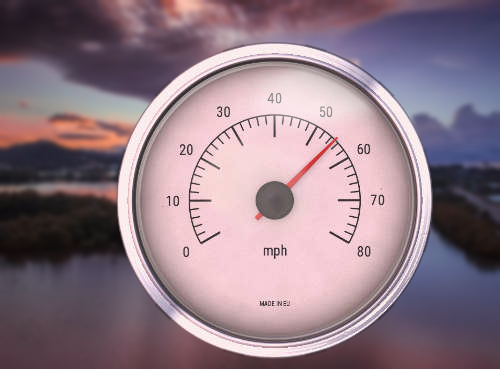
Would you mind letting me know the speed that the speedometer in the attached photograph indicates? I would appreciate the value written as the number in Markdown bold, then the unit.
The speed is **55** mph
